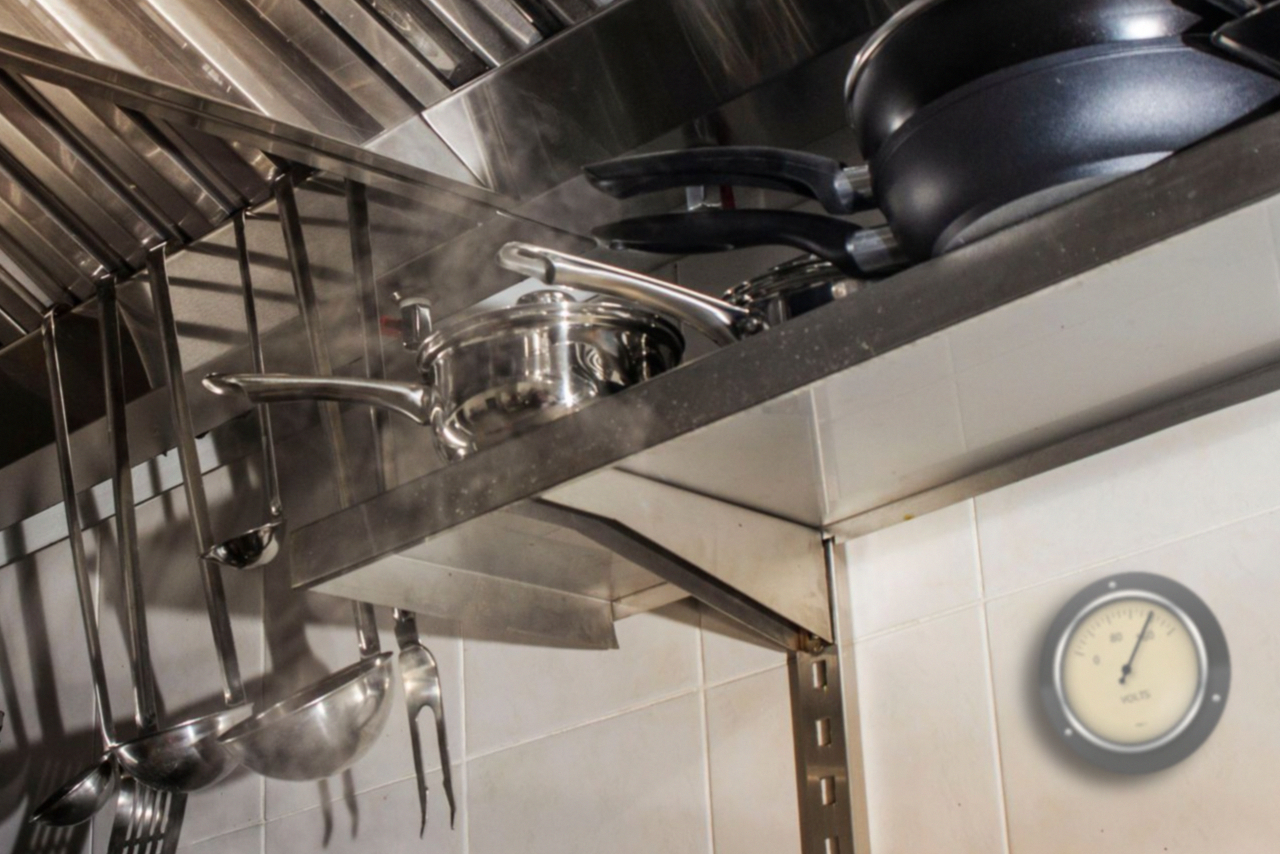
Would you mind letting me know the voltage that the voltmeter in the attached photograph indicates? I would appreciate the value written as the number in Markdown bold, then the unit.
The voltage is **160** V
